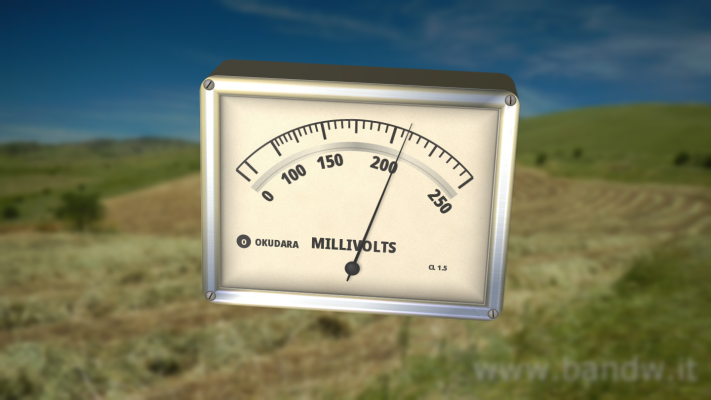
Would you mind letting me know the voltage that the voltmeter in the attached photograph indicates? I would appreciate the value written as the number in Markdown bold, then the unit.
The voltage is **207.5** mV
